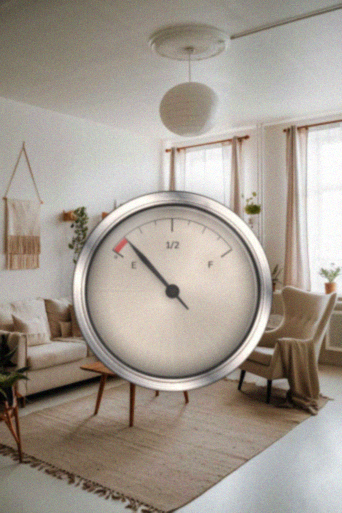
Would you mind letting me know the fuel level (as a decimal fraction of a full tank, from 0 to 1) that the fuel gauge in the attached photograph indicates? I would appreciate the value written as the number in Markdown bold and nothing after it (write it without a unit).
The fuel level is **0.125**
